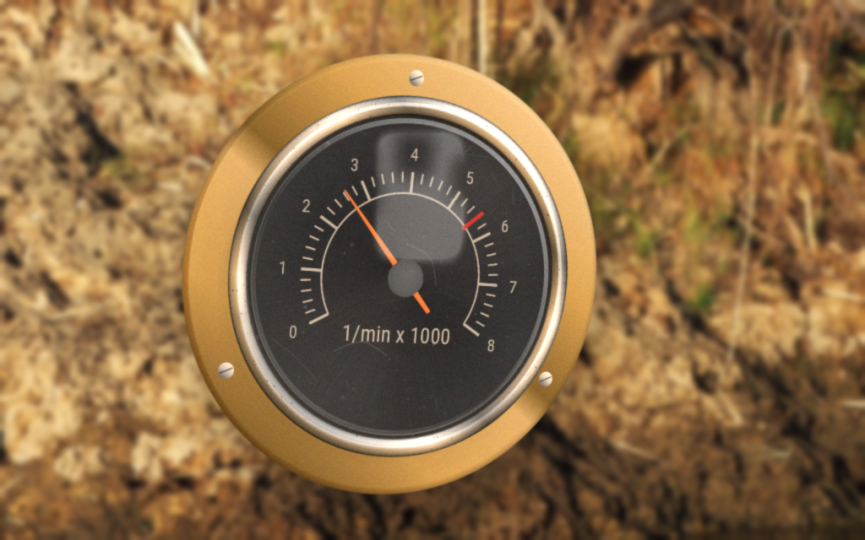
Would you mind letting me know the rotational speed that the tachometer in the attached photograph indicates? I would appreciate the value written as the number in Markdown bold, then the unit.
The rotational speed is **2600** rpm
